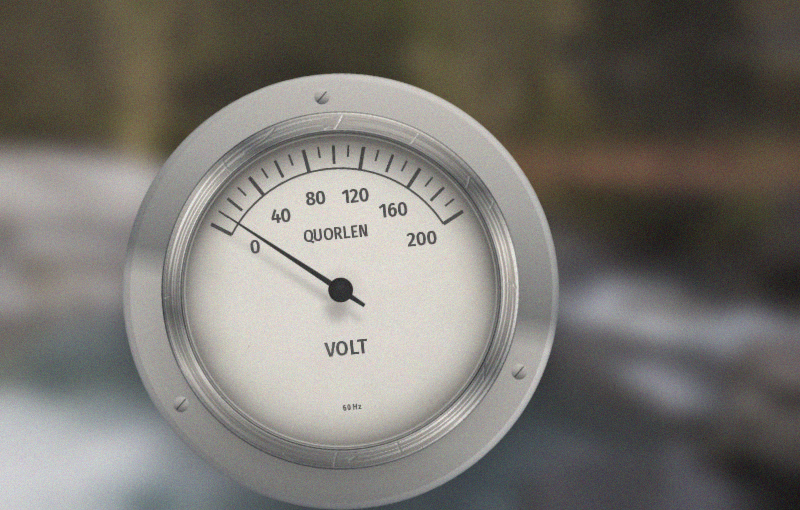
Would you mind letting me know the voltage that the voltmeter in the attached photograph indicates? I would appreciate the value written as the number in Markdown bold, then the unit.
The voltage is **10** V
